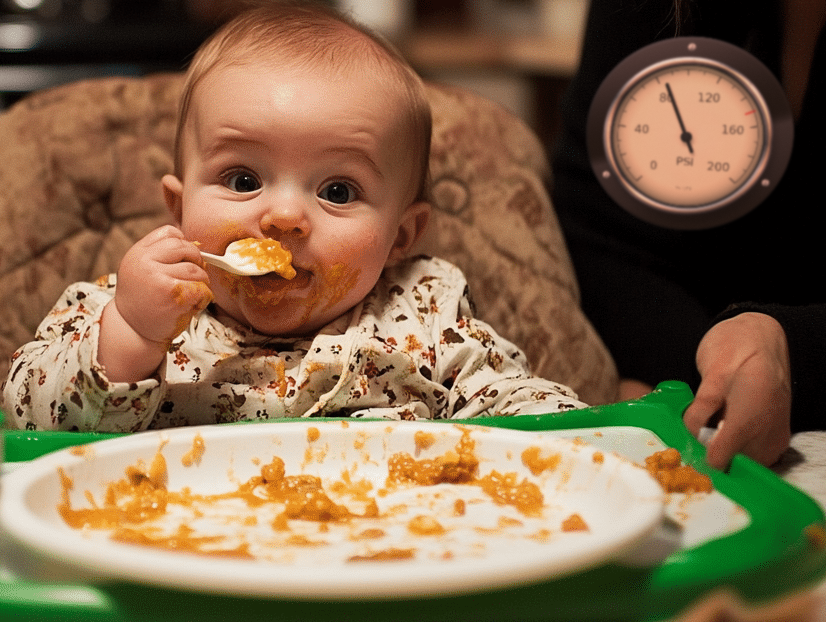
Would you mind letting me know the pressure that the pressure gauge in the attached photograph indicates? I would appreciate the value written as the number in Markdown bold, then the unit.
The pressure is **85** psi
